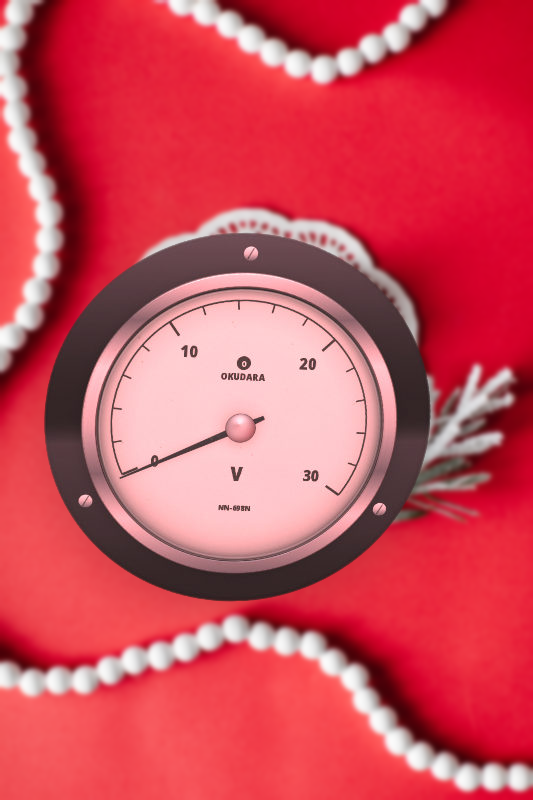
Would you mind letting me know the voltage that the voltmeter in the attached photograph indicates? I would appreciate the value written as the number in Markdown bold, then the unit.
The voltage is **0** V
